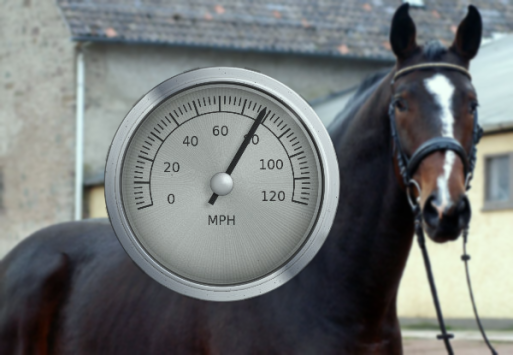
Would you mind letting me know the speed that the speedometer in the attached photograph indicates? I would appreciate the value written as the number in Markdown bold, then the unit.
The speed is **78** mph
